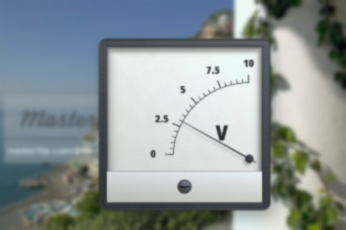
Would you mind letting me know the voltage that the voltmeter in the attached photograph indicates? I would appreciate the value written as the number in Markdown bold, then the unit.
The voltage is **3** V
